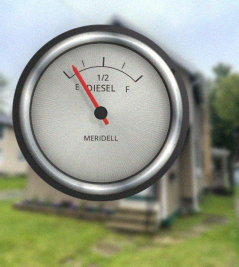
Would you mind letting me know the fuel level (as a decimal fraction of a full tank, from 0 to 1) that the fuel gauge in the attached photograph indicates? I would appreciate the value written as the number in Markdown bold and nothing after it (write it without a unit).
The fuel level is **0.125**
